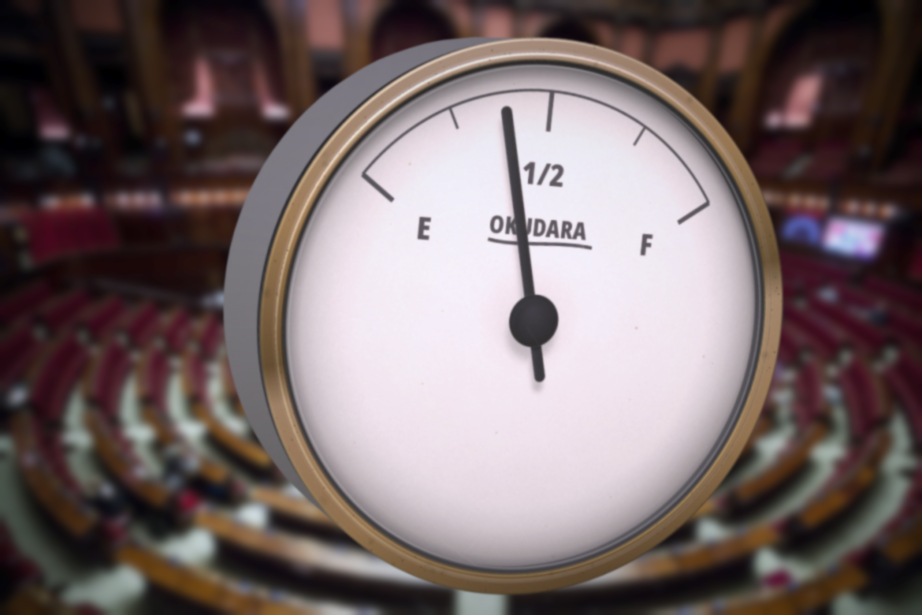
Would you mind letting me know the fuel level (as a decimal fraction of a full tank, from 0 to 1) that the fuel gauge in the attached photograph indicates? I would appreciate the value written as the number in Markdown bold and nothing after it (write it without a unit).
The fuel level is **0.375**
